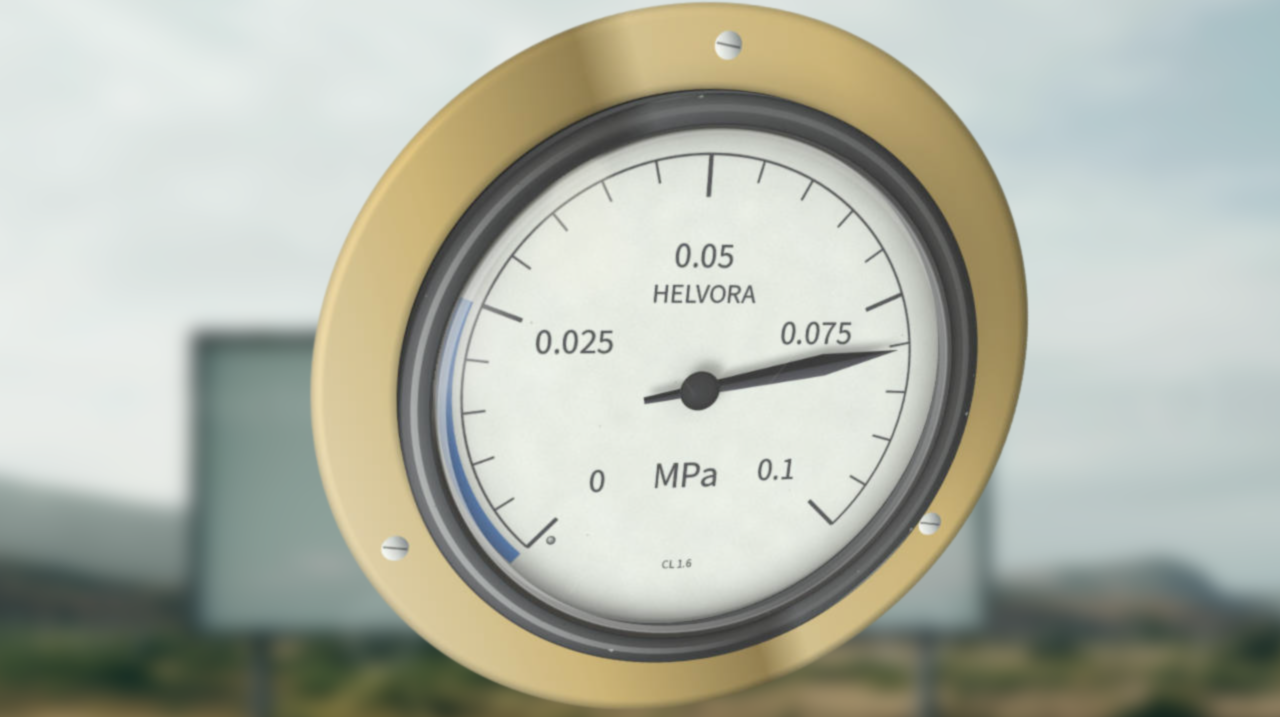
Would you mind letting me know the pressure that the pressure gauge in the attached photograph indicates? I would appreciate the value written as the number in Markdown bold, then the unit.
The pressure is **0.08** MPa
